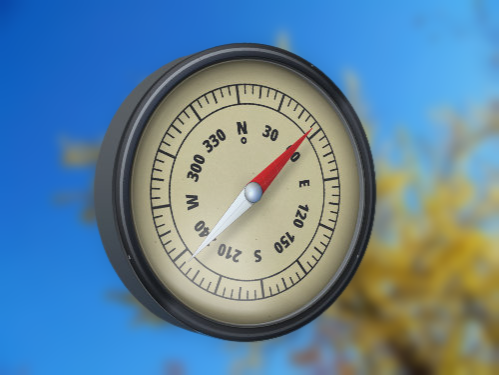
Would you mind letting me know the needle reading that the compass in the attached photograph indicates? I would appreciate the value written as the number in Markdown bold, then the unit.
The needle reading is **55** °
